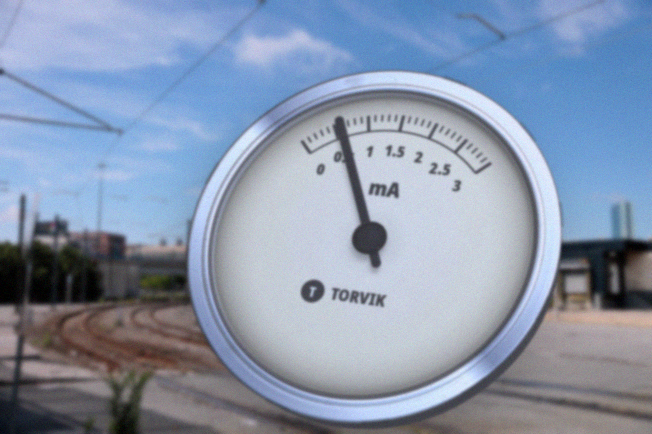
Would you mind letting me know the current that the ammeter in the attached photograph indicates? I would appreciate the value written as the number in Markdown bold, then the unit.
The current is **0.6** mA
